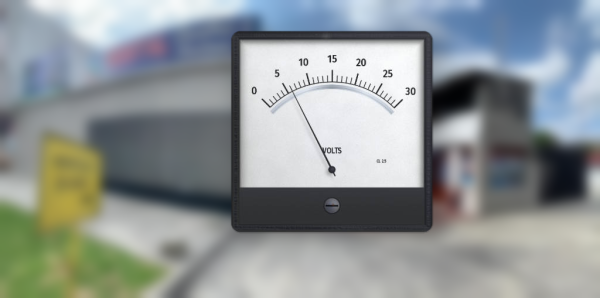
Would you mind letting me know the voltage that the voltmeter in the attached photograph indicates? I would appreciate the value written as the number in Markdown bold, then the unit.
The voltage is **6** V
